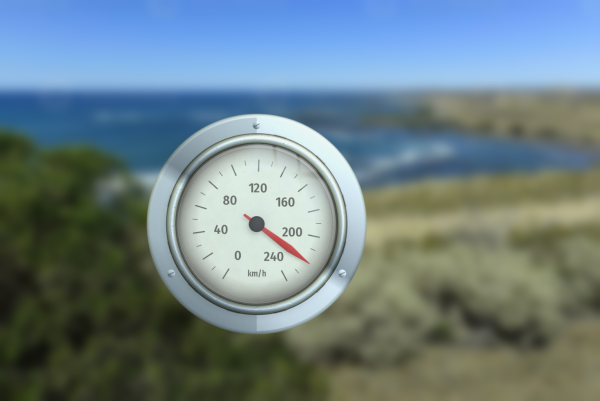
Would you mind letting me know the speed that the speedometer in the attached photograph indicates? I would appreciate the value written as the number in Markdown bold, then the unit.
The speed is **220** km/h
